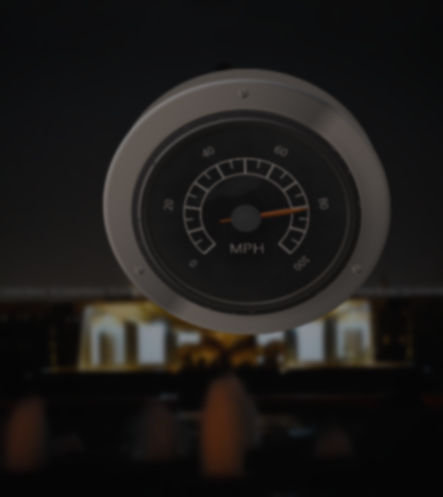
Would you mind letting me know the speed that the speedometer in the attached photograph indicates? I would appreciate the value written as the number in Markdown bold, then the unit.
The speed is **80** mph
